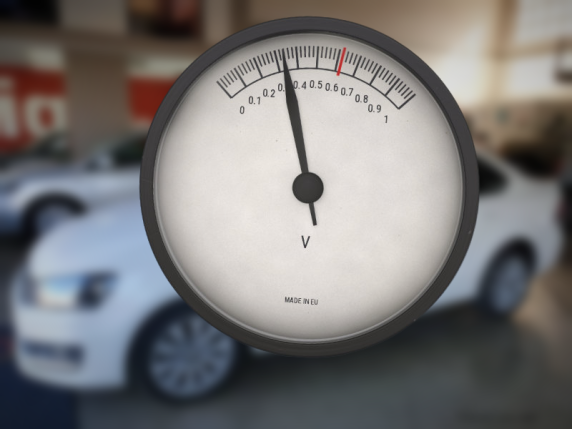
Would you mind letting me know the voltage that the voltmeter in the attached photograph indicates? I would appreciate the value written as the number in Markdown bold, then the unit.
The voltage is **0.34** V
